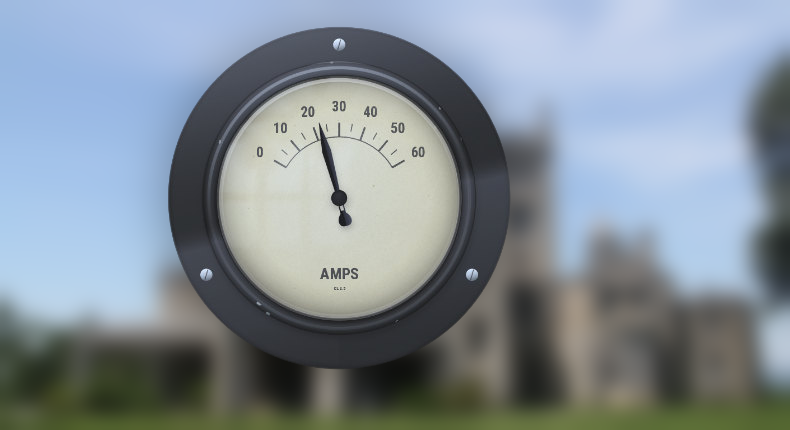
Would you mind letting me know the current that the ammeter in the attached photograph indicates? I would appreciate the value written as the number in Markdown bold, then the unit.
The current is **22.5** A
